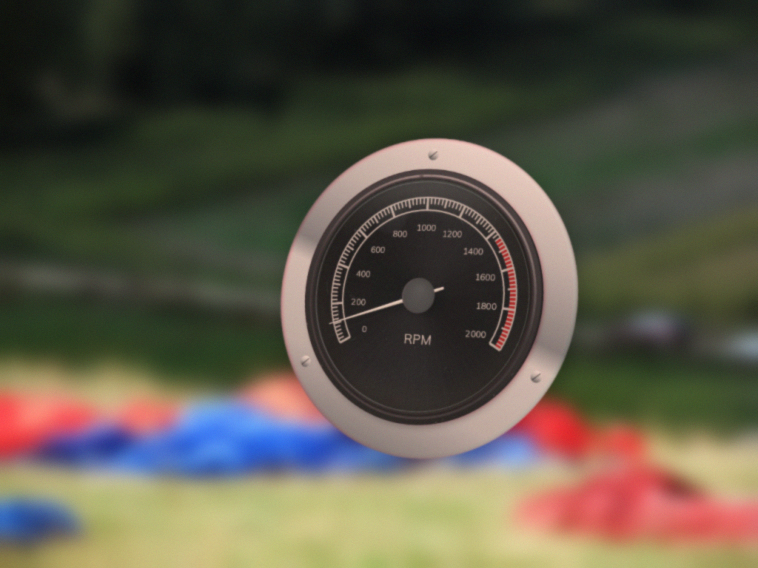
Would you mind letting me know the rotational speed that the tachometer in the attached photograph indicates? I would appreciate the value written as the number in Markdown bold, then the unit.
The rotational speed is **100** rpm
